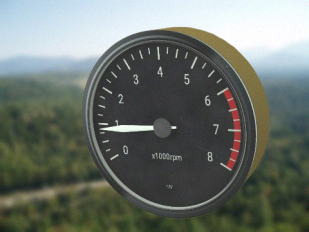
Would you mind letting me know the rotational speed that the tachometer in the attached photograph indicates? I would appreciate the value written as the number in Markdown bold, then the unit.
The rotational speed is **875** rpm
